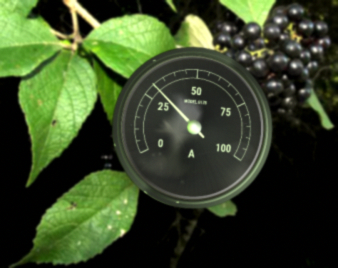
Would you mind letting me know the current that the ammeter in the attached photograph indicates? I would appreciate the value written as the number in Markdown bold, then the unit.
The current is **30** A
